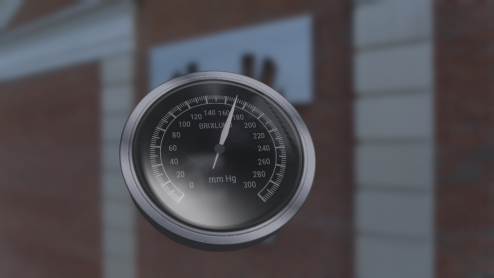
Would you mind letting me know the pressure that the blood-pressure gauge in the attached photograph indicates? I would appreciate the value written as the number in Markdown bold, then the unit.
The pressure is **170** mmHg
